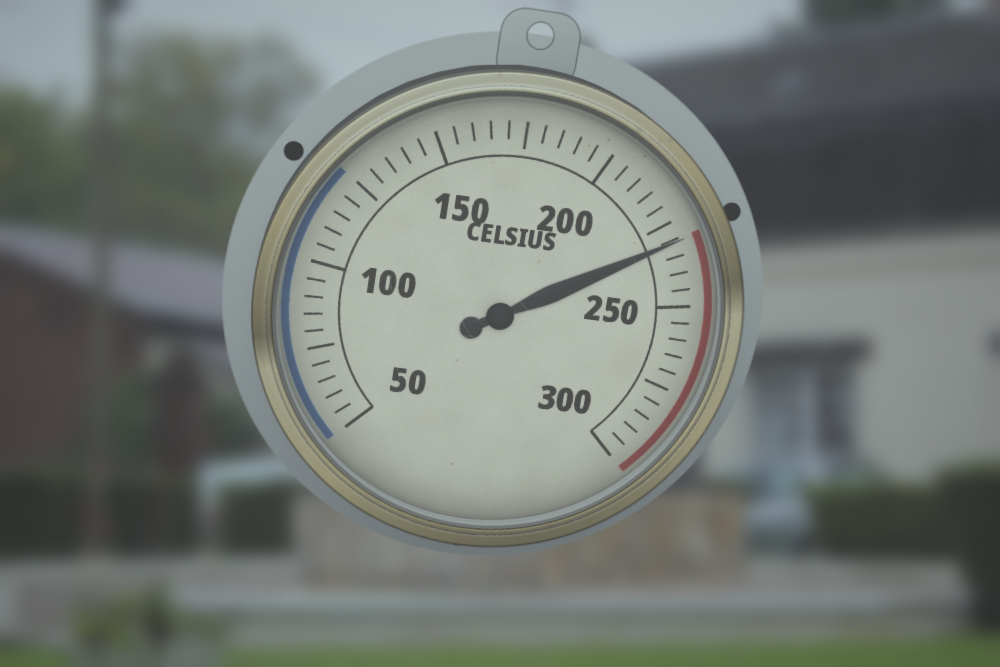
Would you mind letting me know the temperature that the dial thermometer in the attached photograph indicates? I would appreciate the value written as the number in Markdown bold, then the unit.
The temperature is **230** °C
